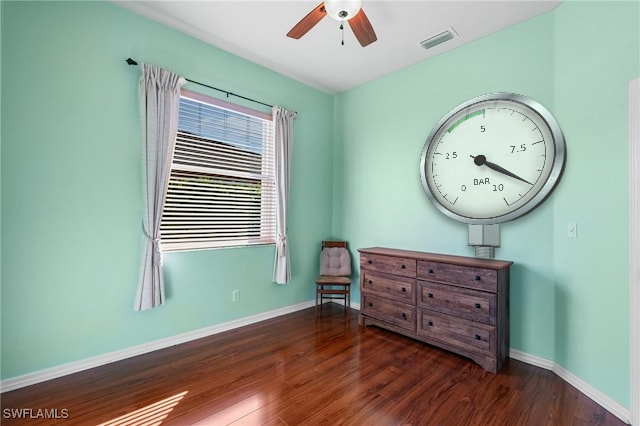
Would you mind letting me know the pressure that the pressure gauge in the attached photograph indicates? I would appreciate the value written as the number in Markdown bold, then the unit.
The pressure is **9** bar
